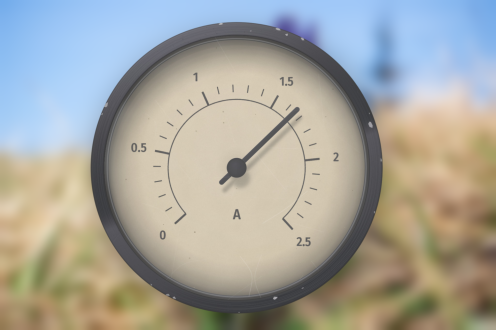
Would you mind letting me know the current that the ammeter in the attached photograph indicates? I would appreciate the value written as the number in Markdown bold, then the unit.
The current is **1.65** A
